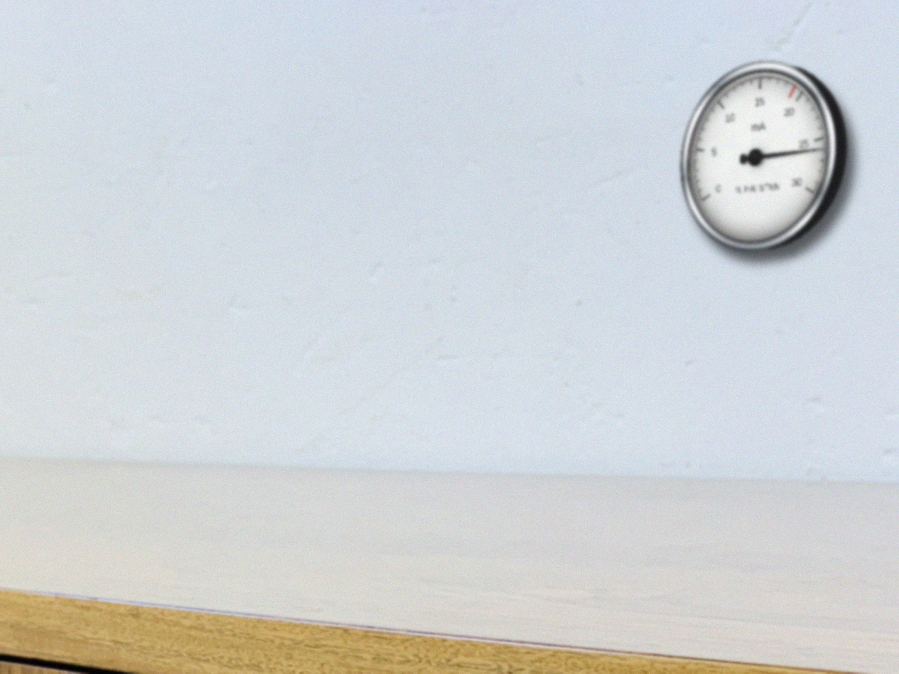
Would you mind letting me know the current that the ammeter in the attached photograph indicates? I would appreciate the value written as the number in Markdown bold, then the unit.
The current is **26** mA
